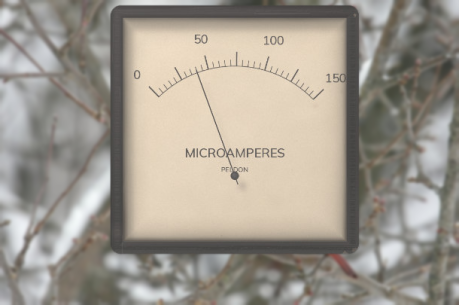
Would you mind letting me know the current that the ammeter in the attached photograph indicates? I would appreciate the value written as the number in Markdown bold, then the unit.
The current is **40** µA
